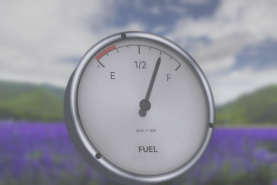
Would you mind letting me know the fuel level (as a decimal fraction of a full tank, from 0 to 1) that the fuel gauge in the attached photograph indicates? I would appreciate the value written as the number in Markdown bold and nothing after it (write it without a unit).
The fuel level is **0.75**
